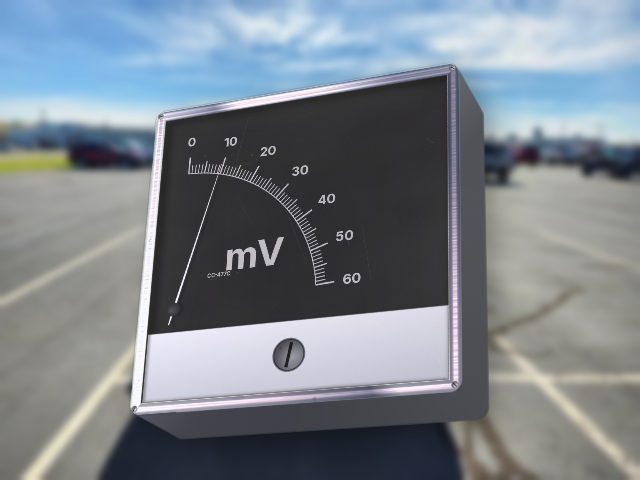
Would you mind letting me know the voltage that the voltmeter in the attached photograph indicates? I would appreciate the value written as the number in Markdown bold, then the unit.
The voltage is **10** mV
